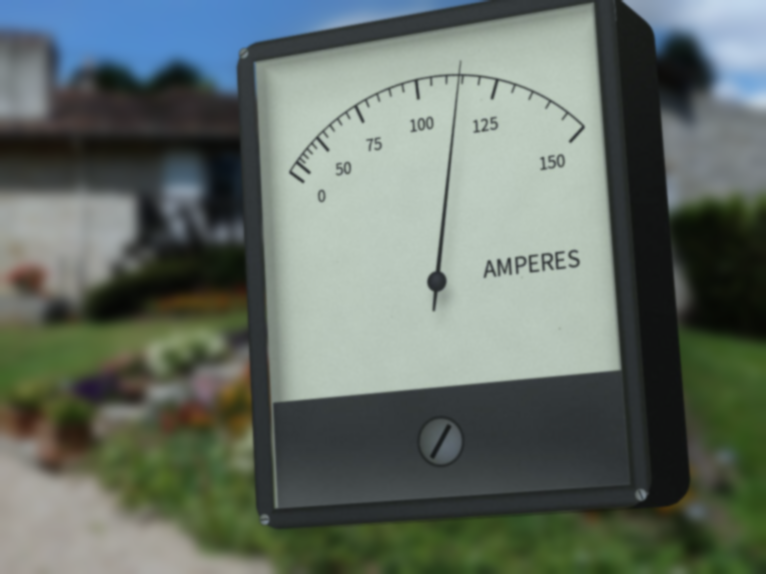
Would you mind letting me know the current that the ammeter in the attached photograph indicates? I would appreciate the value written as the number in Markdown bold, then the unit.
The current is **115** A
